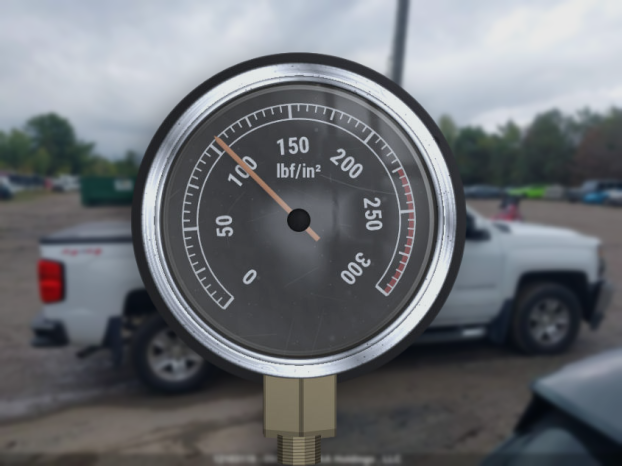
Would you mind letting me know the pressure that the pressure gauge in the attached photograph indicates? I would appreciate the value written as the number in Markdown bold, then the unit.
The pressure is **105** psi
